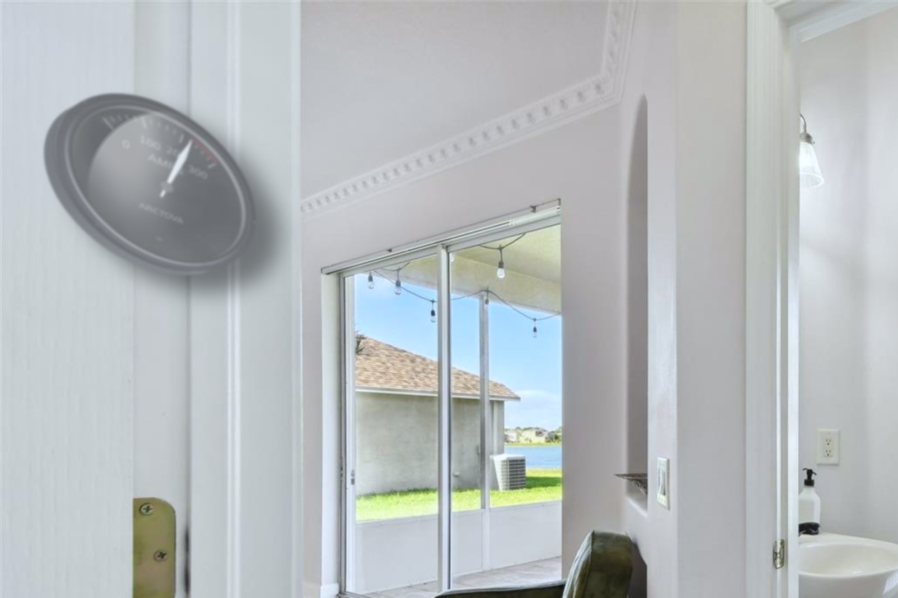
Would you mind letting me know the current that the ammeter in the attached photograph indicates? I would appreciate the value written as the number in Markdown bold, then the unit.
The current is **220** A
